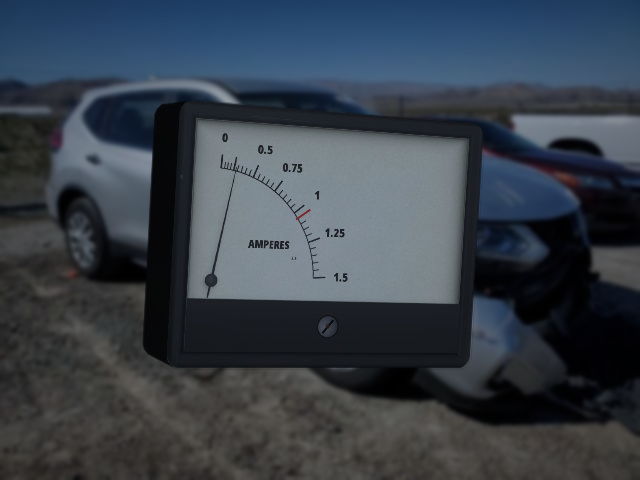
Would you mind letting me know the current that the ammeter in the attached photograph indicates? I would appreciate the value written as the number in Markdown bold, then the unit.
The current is **0.25** A
